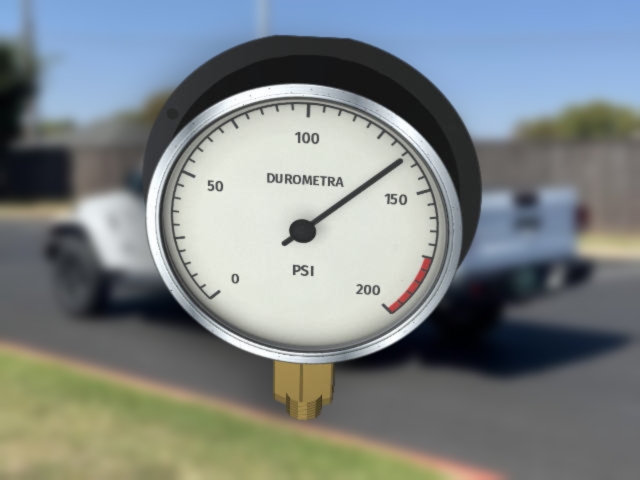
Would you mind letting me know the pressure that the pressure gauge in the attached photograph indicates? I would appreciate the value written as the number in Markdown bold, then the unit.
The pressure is **135** psi
